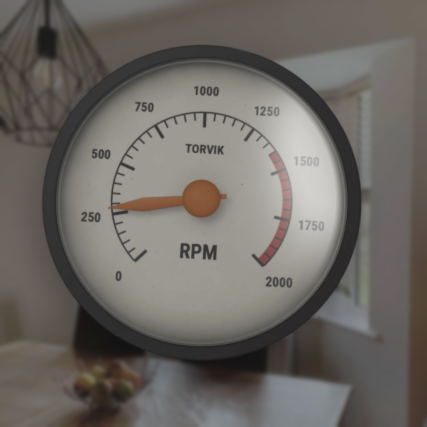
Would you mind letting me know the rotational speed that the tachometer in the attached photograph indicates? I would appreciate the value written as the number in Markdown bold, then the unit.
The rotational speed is **275** rpm
